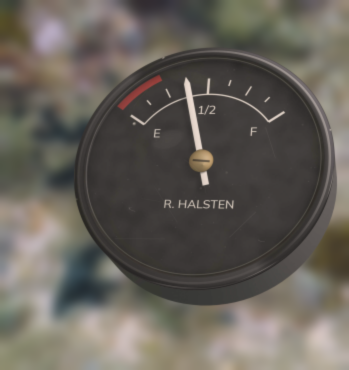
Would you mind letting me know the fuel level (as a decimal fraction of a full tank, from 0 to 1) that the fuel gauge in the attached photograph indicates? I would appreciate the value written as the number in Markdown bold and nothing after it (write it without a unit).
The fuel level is **0.375**
